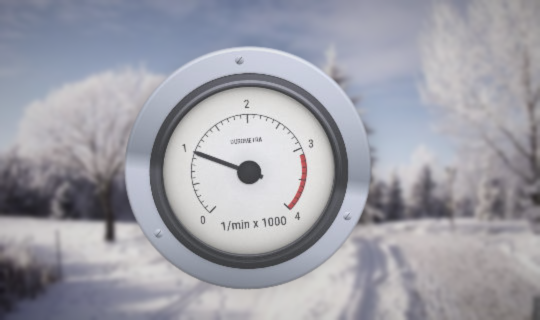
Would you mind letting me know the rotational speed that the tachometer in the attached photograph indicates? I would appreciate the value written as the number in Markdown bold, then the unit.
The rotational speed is **1000** rpm
